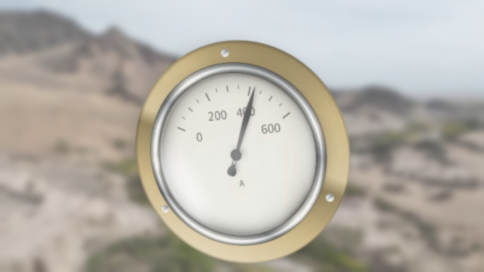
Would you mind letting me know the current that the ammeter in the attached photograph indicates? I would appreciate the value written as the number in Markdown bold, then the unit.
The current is **425** A
